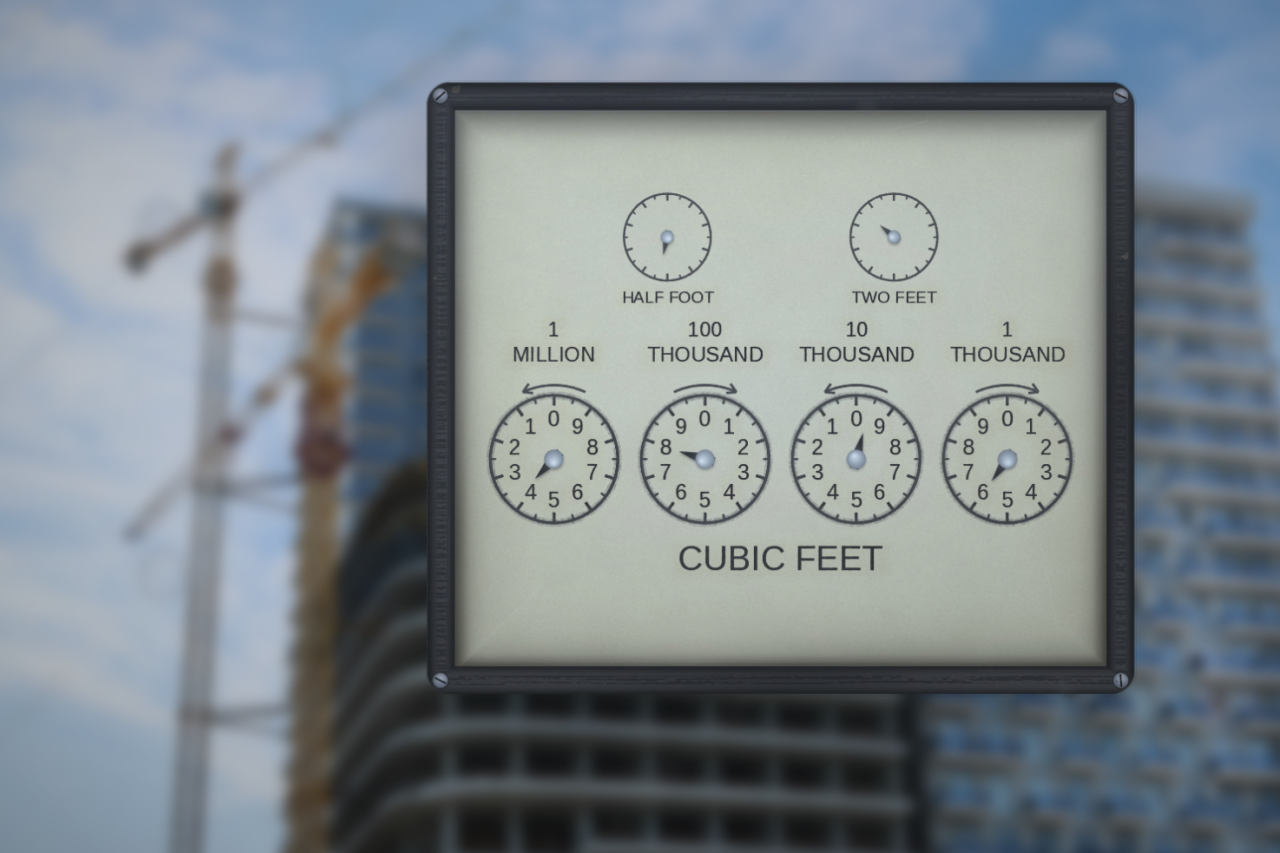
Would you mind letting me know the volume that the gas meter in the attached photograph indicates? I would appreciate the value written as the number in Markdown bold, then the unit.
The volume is **379600** ft³
